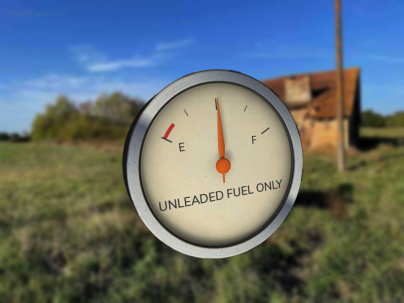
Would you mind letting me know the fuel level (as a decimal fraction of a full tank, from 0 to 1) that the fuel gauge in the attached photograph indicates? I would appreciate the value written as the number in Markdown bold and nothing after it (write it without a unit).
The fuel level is **0.5**
